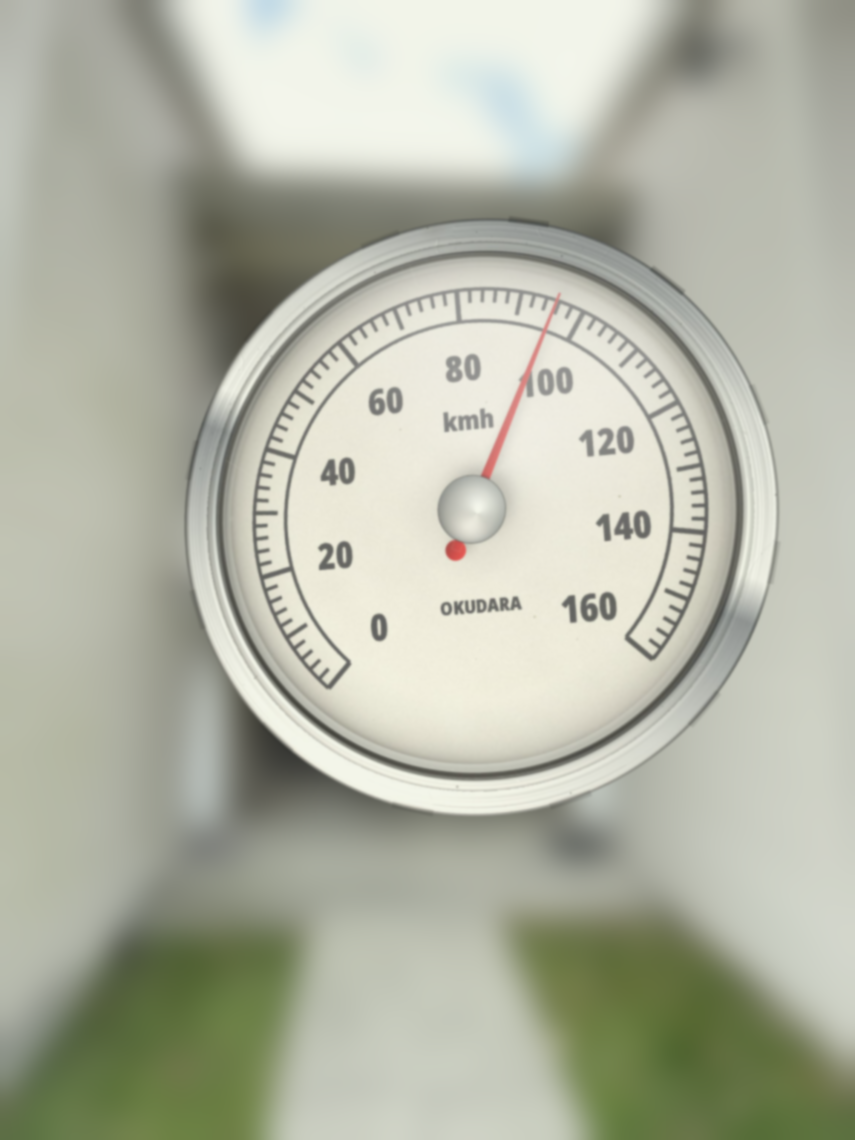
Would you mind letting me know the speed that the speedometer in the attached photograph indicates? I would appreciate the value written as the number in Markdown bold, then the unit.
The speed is **96** km/h
